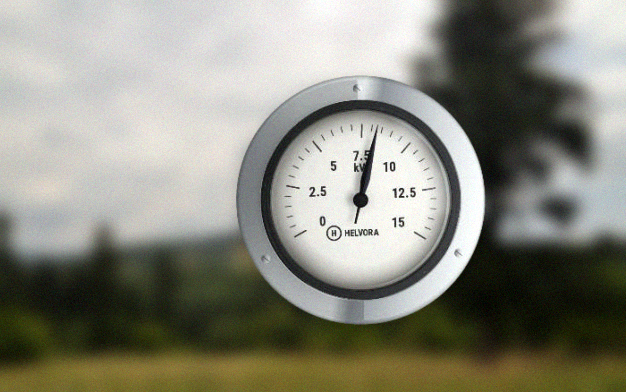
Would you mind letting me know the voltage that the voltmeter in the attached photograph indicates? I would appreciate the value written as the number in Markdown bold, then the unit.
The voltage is **8.25** kV
